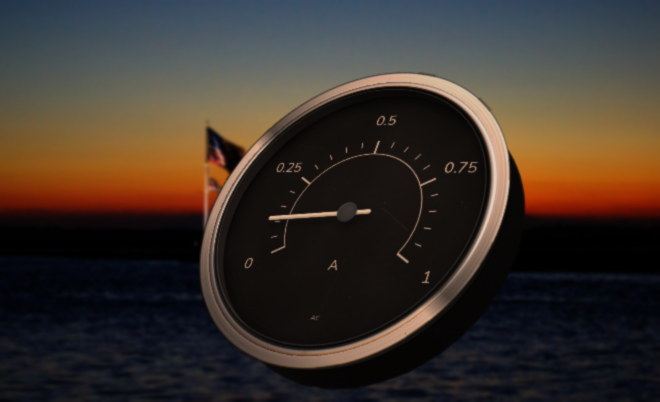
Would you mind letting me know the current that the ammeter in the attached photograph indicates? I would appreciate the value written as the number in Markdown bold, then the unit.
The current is **0.1** A
